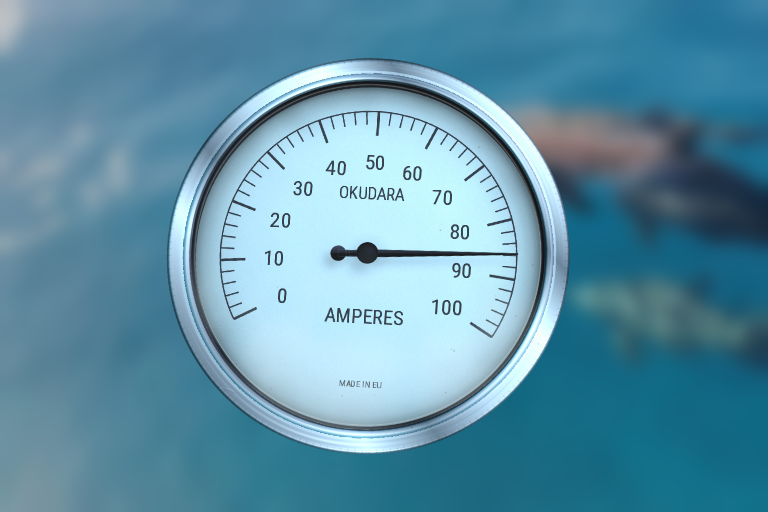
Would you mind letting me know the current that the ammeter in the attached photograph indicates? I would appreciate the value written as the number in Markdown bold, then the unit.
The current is **86** A
